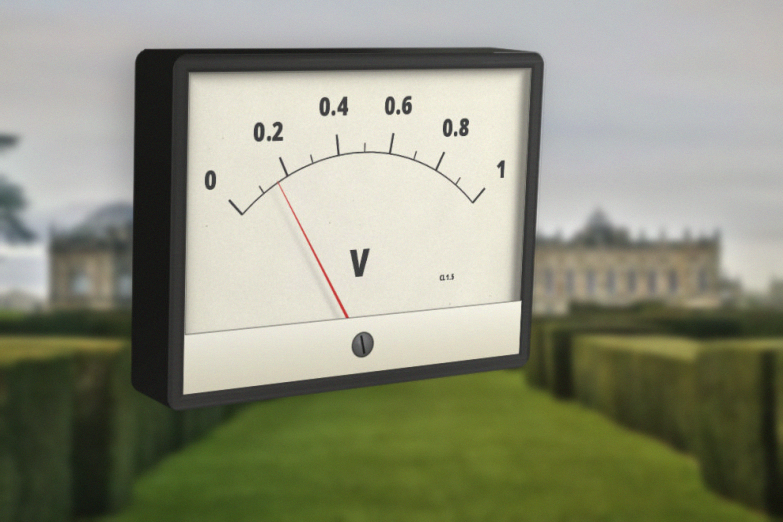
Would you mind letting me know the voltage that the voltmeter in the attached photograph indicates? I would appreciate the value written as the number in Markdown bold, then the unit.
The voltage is **0.15** V
